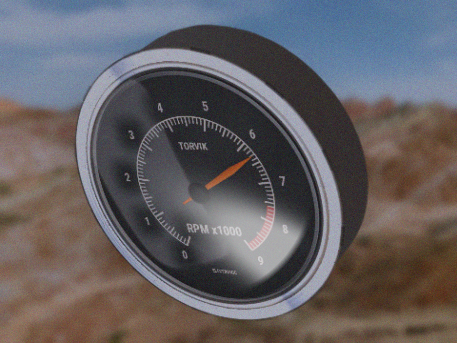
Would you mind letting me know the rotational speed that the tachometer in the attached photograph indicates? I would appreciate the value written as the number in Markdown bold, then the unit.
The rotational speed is **6300** rpm
